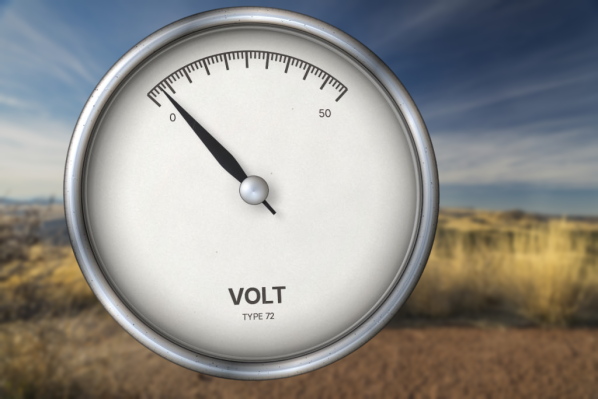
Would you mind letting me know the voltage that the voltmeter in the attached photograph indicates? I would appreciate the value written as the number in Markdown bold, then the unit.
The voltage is **3** V
